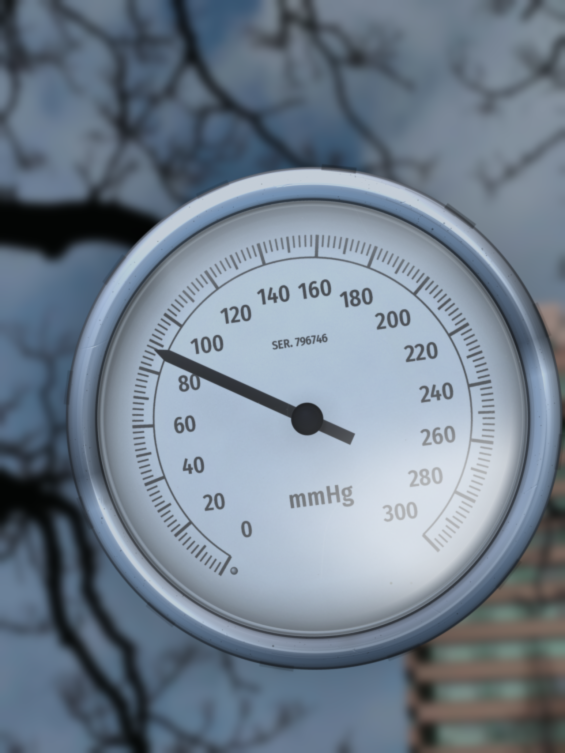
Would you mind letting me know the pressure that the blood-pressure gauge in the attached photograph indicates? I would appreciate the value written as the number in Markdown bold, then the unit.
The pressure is **88** mmHg
